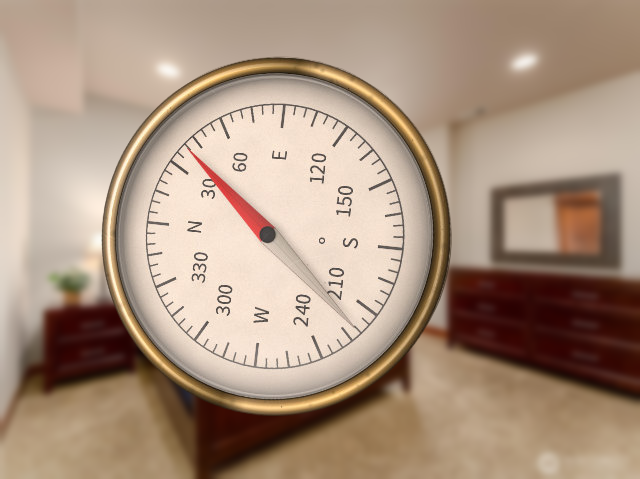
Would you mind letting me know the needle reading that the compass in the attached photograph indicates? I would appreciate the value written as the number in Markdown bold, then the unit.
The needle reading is **40** °
